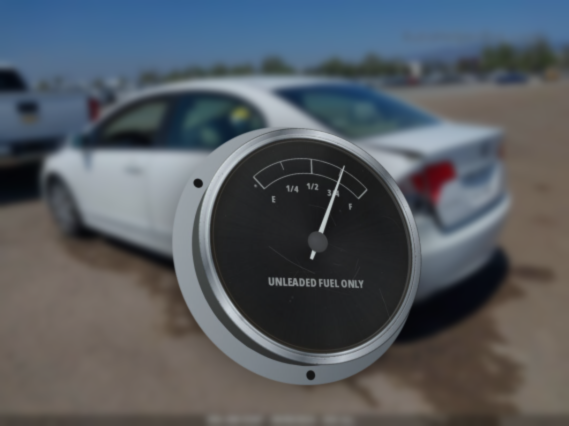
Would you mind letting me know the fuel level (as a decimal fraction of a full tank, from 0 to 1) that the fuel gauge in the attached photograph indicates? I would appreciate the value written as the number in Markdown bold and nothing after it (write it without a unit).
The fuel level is **0.75**
